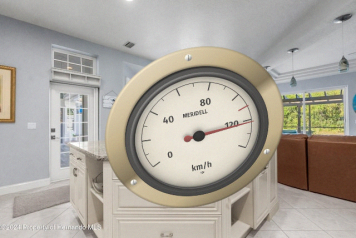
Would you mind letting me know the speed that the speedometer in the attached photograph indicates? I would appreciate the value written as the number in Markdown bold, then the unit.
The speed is **120** km/h
